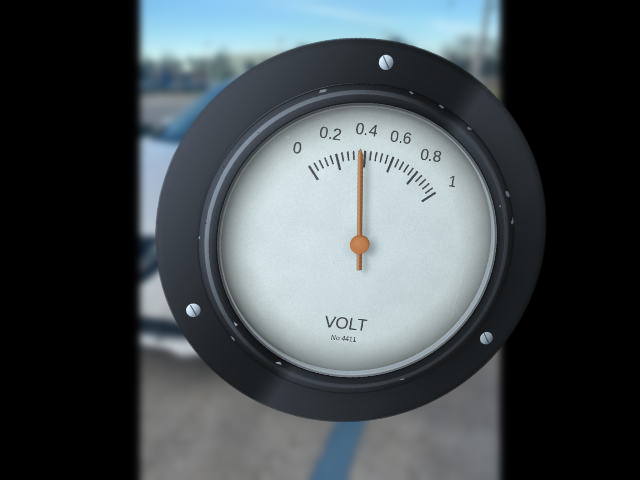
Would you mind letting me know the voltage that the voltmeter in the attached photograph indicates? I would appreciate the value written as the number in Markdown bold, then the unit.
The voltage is **0.36** V
